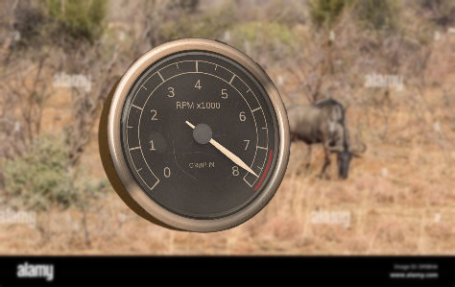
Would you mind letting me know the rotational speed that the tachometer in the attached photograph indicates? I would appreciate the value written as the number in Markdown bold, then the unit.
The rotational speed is **7750** rpm
